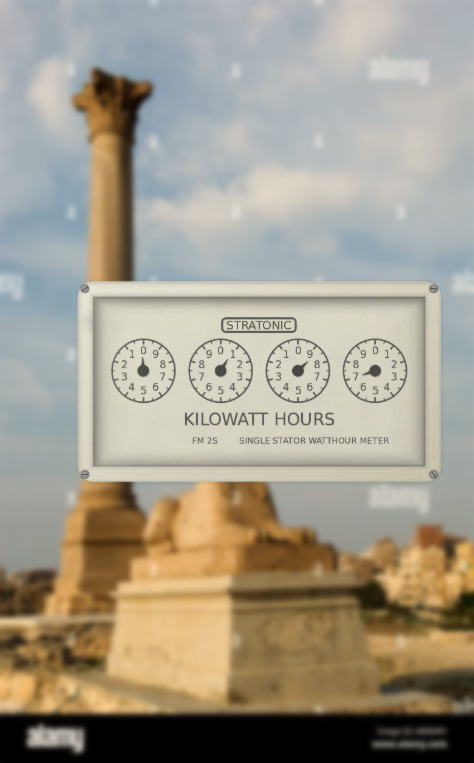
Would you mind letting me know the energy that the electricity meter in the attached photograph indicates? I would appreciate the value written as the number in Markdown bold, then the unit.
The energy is **87** kWh
